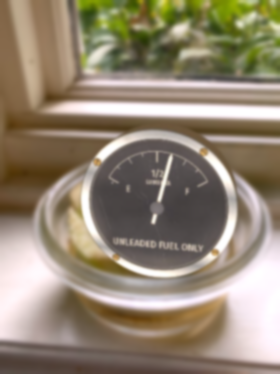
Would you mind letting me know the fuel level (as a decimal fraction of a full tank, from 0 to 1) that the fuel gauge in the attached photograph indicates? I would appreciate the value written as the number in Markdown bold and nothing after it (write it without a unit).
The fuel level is **0.625**
